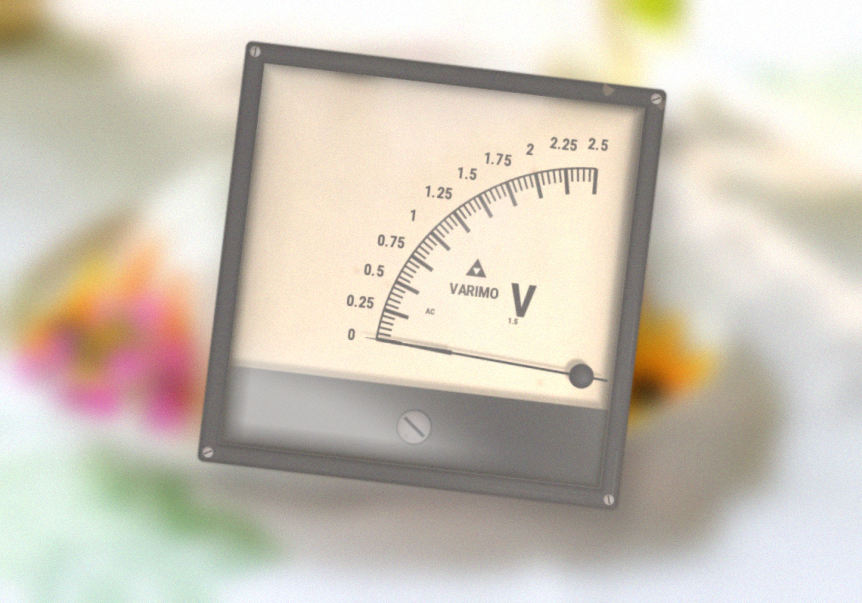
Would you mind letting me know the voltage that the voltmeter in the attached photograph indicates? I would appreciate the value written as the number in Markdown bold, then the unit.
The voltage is **0** V
